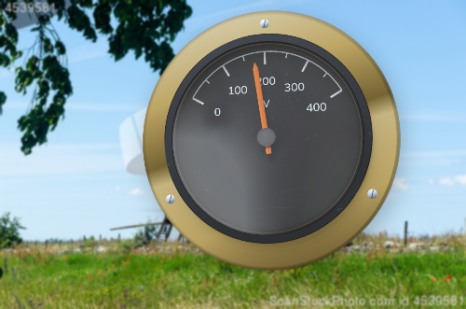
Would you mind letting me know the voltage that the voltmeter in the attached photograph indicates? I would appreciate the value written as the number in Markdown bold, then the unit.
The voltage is **175** V
